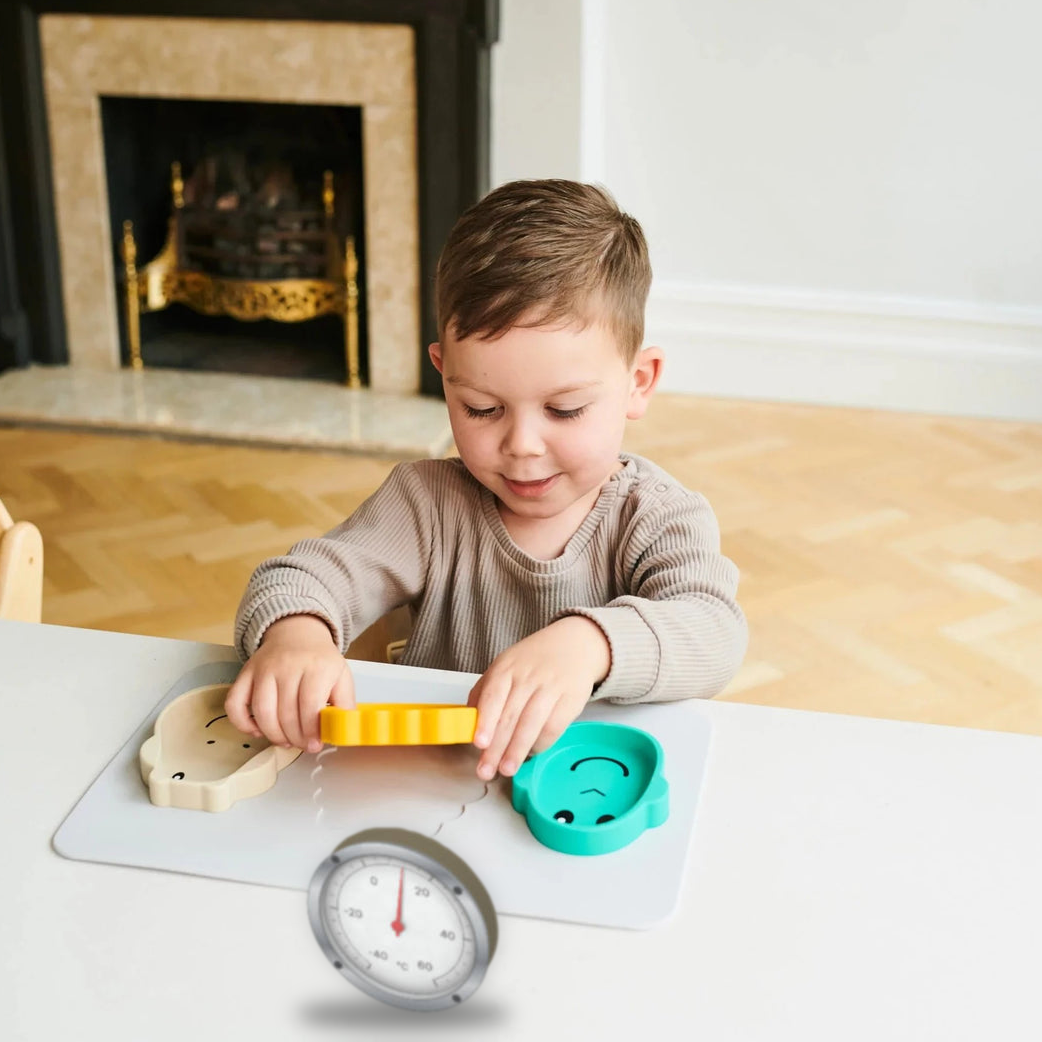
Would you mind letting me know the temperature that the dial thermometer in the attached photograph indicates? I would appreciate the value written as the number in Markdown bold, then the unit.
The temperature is **12** °C
